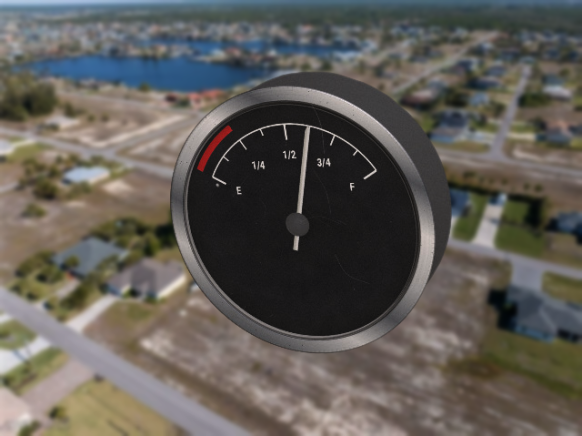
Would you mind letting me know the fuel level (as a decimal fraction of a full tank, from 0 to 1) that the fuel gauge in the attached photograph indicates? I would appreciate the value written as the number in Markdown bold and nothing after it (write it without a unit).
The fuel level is **0.625**
